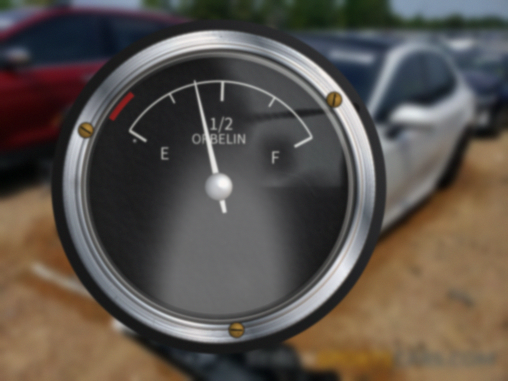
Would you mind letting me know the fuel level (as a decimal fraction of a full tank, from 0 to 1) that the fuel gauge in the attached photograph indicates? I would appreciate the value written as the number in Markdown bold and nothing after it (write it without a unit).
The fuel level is **0.375**
